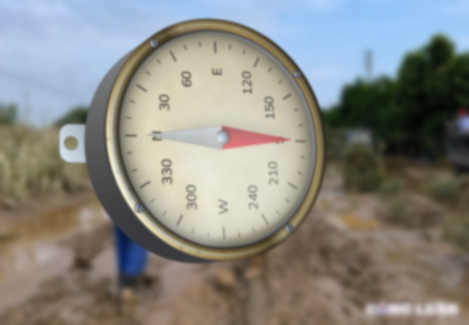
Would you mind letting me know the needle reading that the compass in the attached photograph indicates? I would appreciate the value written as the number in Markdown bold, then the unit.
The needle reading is **180** °
